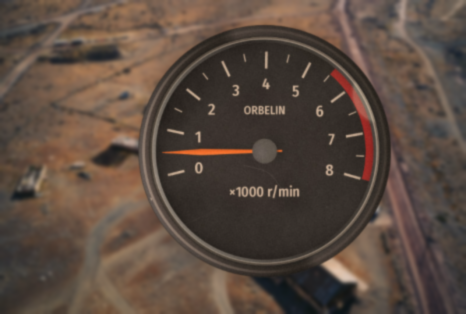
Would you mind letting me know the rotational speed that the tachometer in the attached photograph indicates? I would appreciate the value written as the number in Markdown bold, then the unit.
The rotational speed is **500** rpm
